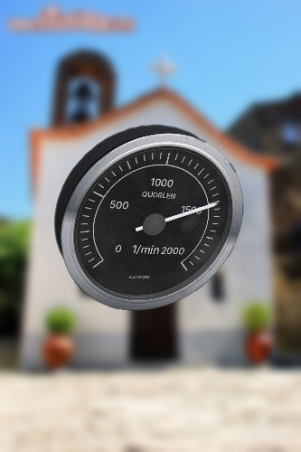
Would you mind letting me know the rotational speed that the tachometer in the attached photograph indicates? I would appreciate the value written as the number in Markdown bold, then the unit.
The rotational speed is **1500** rpm
